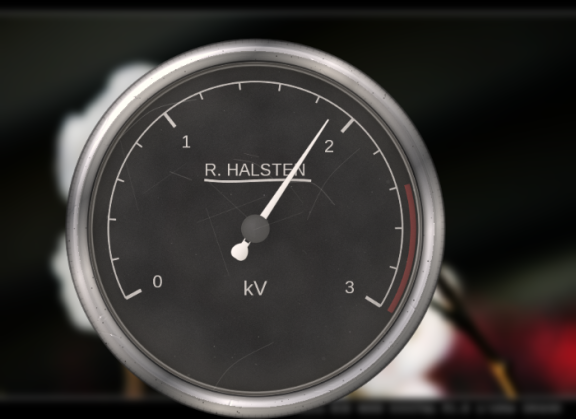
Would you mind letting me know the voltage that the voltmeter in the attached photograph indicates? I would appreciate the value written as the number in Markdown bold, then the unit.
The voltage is **1.9** kV
